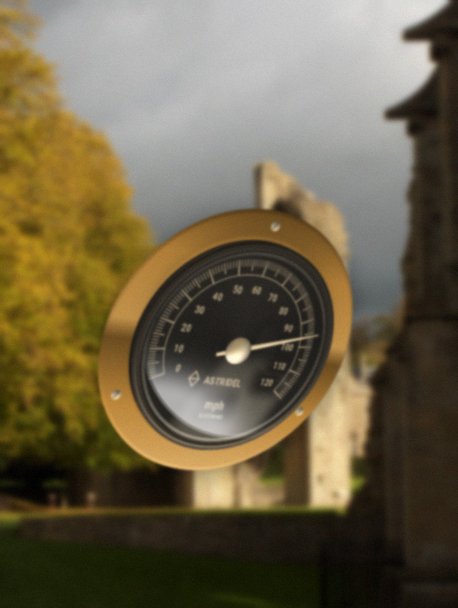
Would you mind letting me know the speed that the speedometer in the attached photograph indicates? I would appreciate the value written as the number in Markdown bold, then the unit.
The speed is **95** mph
